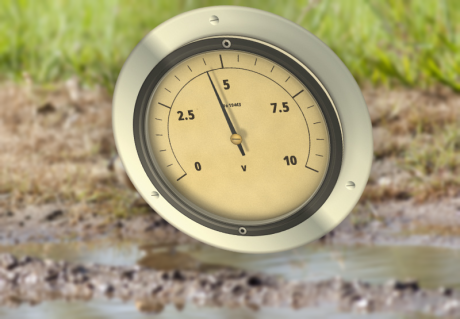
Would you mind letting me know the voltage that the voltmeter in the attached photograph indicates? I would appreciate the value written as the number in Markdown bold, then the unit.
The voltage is **4.5** V
